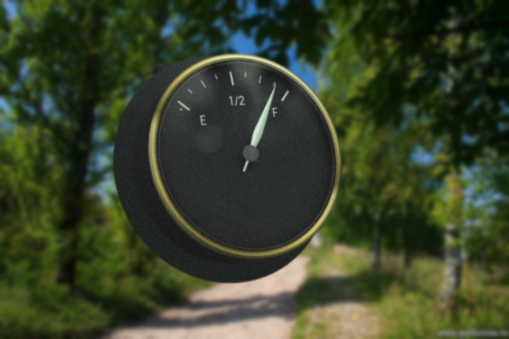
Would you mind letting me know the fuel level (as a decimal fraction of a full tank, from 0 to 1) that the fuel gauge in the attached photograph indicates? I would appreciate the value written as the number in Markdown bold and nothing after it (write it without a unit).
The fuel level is **0.875**
